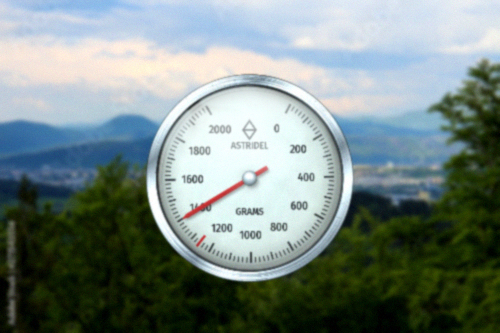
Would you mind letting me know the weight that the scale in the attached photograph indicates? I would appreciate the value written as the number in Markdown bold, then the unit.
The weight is **1400** g
